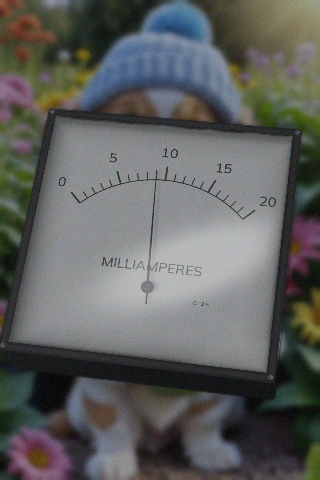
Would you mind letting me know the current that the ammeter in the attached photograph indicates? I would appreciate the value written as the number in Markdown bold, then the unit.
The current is **9** mA
